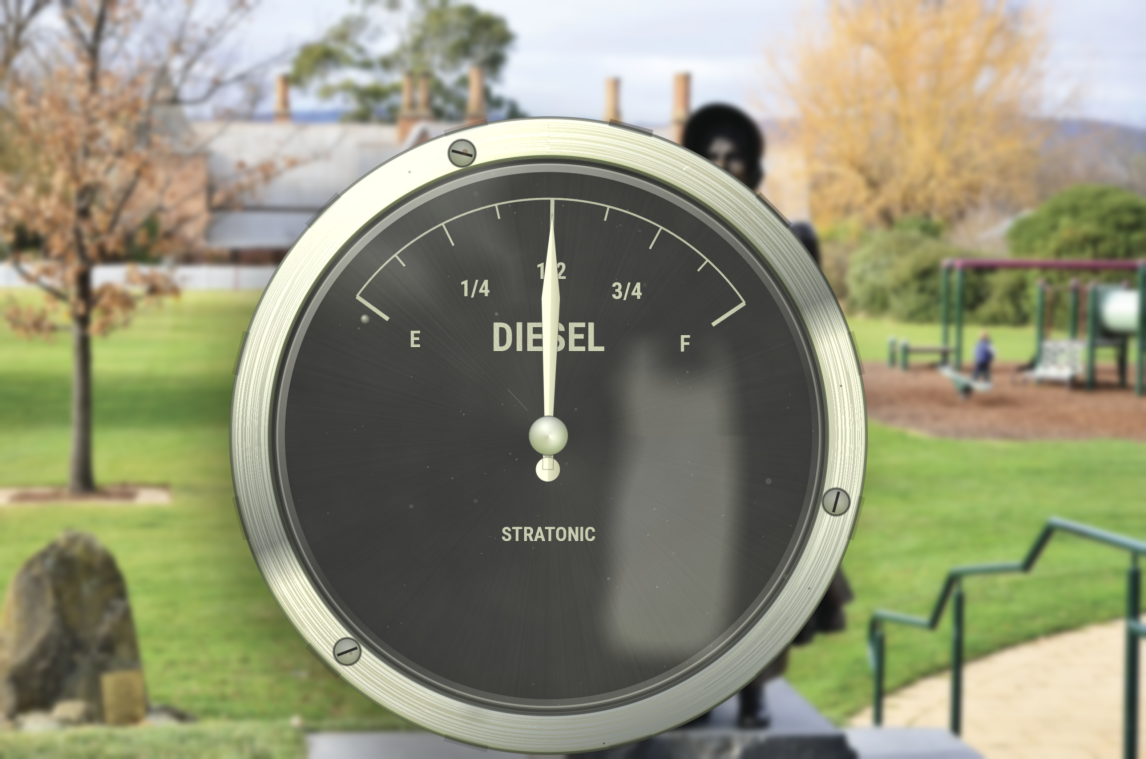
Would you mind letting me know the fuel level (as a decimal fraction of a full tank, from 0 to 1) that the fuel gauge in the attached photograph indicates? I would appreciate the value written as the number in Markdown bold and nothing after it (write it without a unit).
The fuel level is **0.5**
